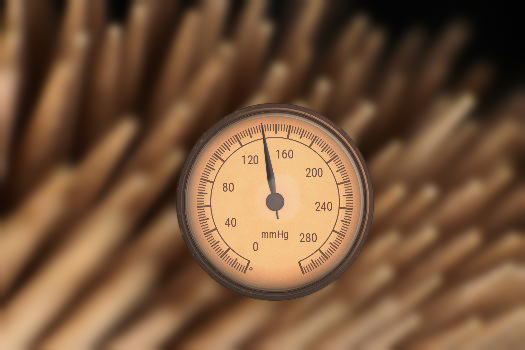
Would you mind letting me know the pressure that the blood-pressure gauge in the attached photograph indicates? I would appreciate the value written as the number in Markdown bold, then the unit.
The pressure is **140** mmHg
